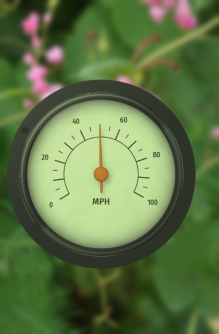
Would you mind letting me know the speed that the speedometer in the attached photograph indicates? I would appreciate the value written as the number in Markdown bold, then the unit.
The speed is **50** mph
